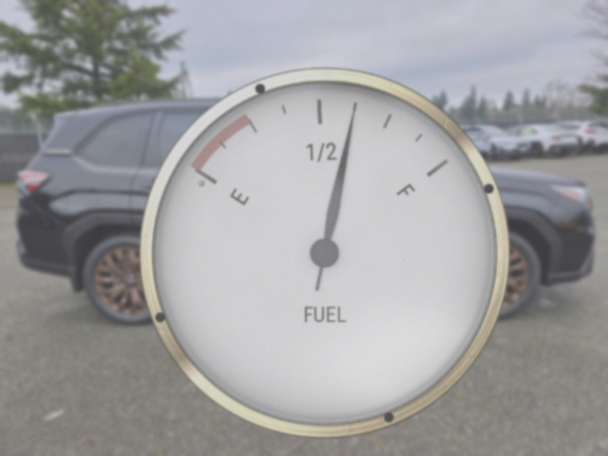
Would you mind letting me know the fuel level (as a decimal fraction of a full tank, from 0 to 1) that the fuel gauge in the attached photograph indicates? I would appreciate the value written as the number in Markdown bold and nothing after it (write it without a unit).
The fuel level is **0.625**
